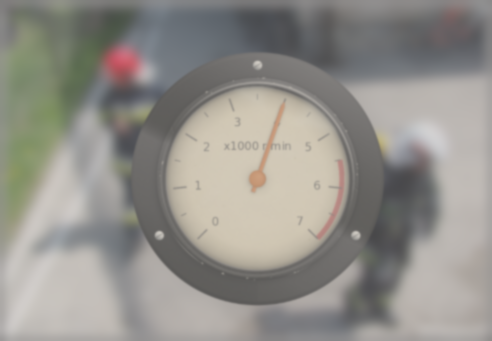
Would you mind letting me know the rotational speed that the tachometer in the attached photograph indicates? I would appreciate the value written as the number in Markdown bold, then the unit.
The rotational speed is **4000** rpm
